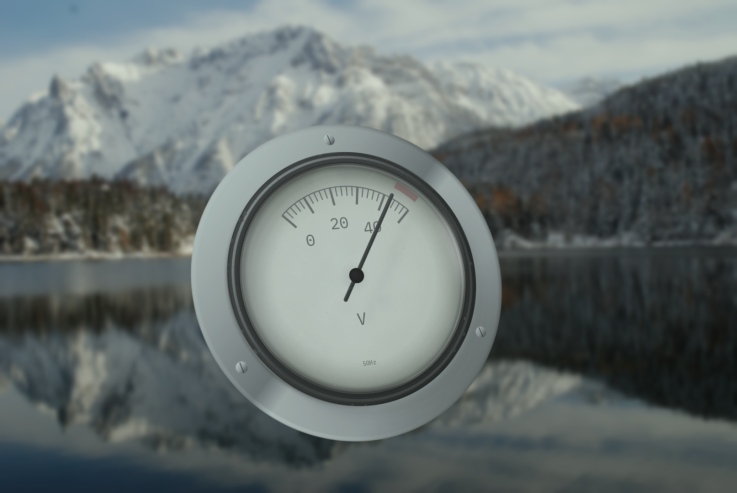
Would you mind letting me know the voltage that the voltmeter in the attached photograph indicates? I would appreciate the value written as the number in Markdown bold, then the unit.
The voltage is **42** V
